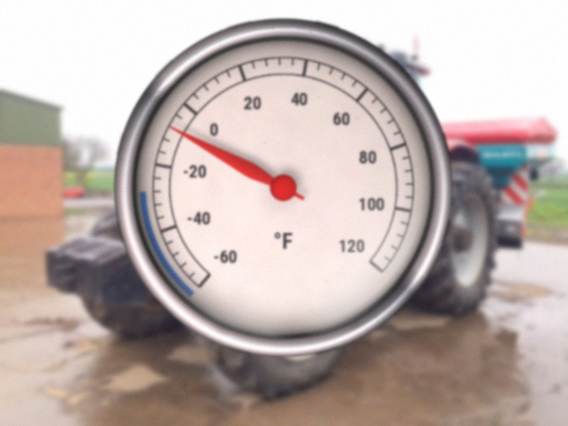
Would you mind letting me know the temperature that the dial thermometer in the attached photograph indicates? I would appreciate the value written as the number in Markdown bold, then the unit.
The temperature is **-8** °F
